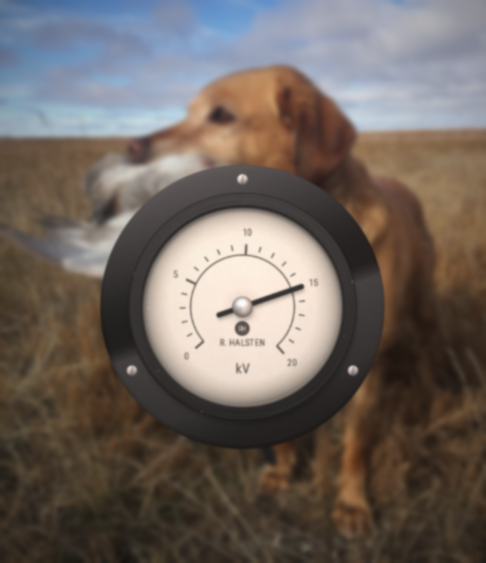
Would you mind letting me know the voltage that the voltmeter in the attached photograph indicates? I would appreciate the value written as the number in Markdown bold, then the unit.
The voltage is **15** kV
